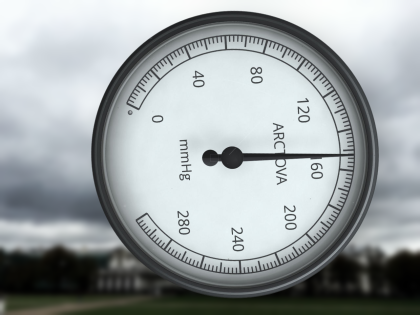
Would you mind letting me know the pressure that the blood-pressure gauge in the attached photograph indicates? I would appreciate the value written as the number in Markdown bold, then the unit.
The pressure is **152** mmHg
